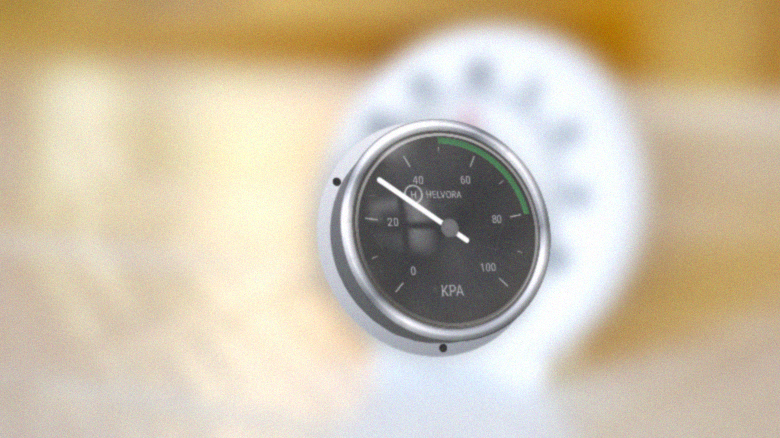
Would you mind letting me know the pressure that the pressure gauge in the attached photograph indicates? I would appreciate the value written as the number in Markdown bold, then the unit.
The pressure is **30** kPa
